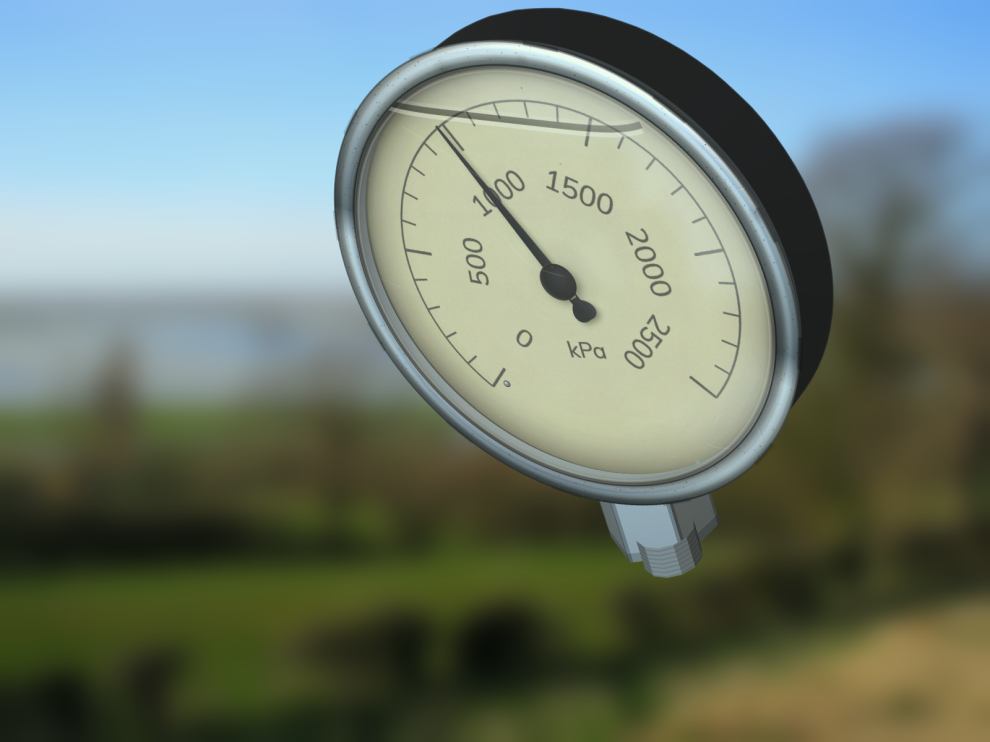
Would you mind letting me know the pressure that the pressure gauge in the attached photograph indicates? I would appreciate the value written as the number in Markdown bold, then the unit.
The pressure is **1000** kPa
